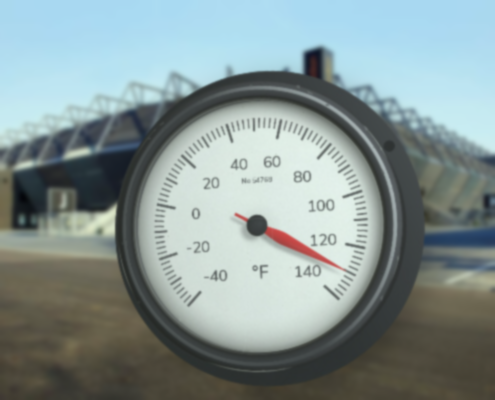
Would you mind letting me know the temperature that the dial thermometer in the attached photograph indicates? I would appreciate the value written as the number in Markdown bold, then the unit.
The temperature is **130** °F
